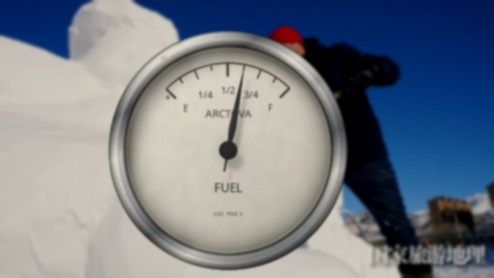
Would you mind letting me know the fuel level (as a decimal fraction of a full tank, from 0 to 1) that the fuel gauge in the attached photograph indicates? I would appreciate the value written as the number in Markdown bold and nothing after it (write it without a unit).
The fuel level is **0.625**
